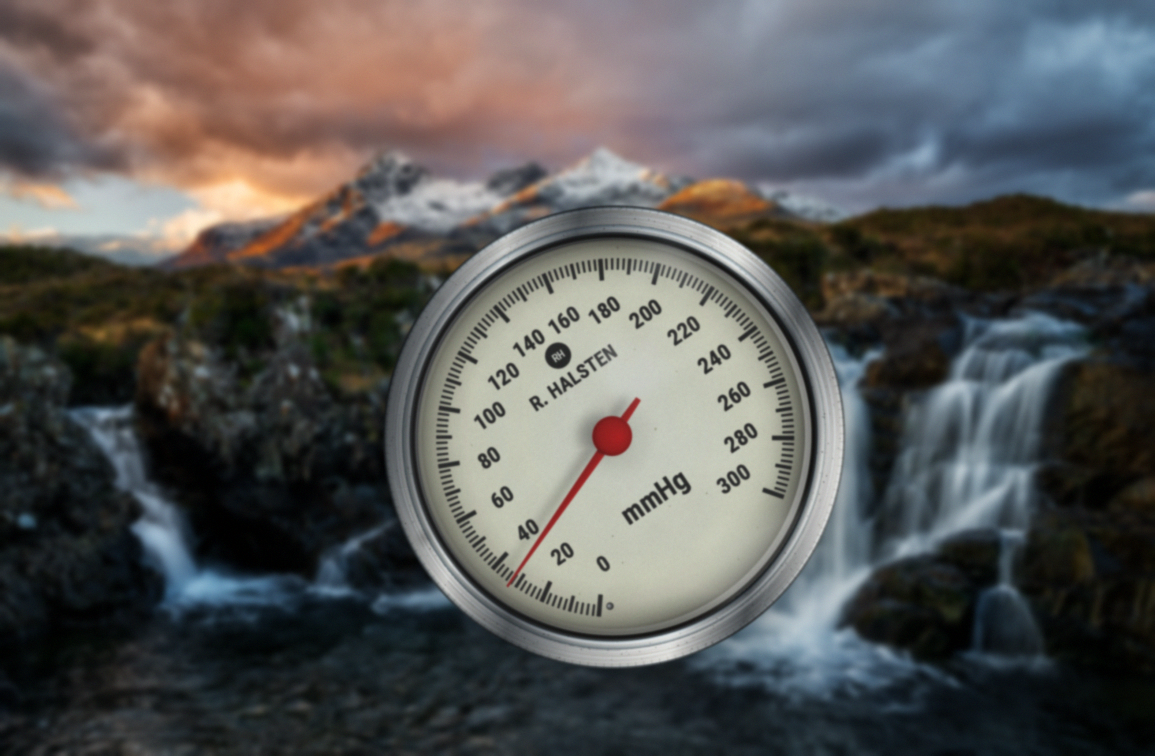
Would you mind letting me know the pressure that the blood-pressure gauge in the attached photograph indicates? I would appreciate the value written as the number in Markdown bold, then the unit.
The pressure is **32** mmHg
